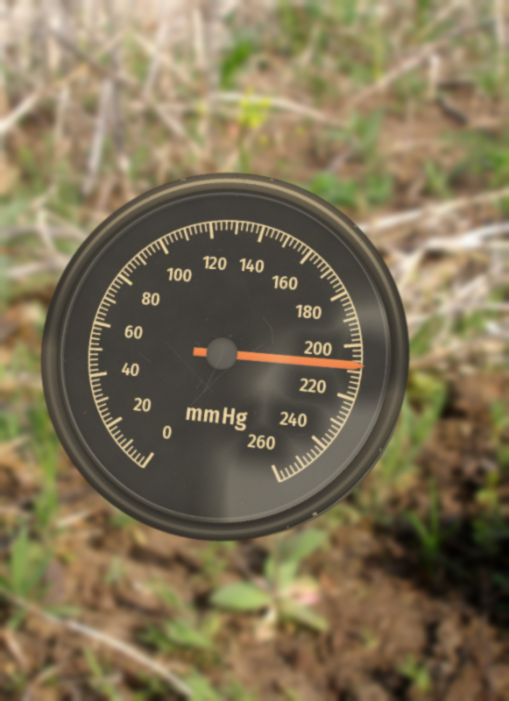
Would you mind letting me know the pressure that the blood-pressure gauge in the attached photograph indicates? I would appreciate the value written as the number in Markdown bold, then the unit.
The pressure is **208** mmHg
